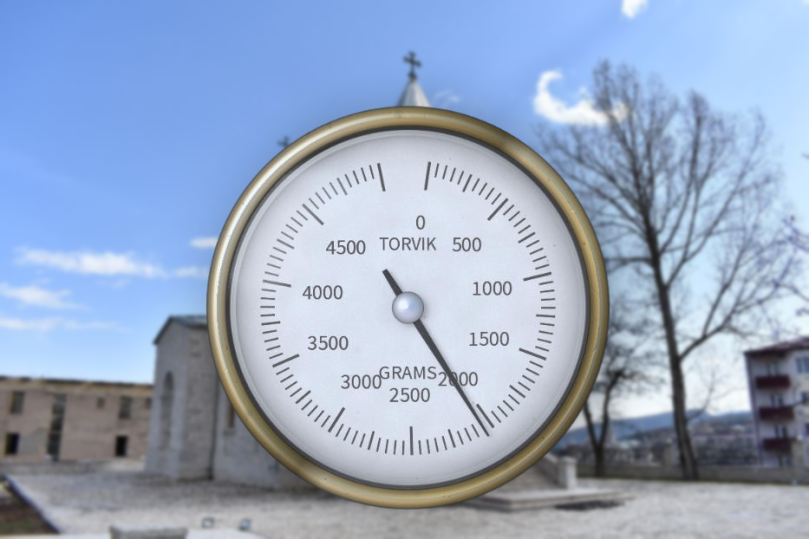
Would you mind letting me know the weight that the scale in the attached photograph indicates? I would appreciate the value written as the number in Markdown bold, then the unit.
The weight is **2050** g
